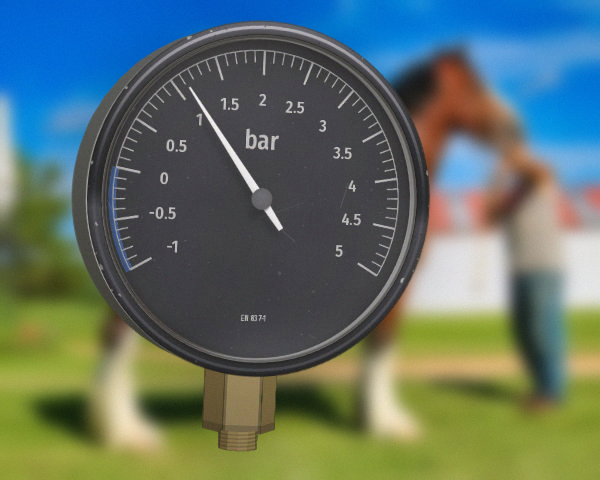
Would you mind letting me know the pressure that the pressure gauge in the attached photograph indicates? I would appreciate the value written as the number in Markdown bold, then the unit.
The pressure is **1.1** bar
